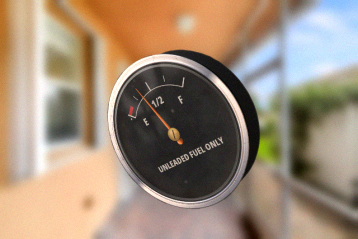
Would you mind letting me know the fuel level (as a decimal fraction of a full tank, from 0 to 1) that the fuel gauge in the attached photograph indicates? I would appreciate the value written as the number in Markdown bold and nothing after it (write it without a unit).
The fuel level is **0.375**
